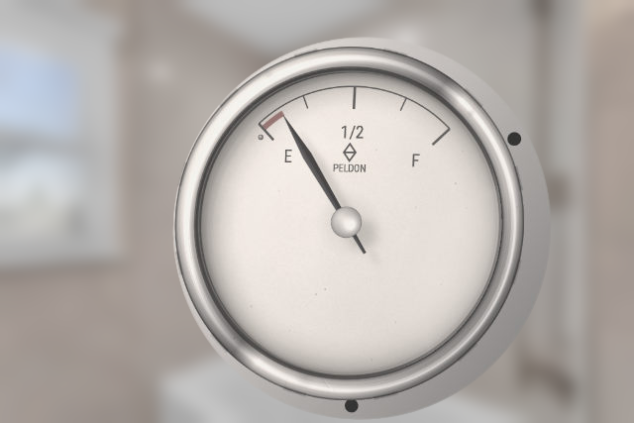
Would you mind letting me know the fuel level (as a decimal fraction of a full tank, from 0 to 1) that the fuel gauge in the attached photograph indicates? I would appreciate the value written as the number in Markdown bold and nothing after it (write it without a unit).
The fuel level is **0.125**
